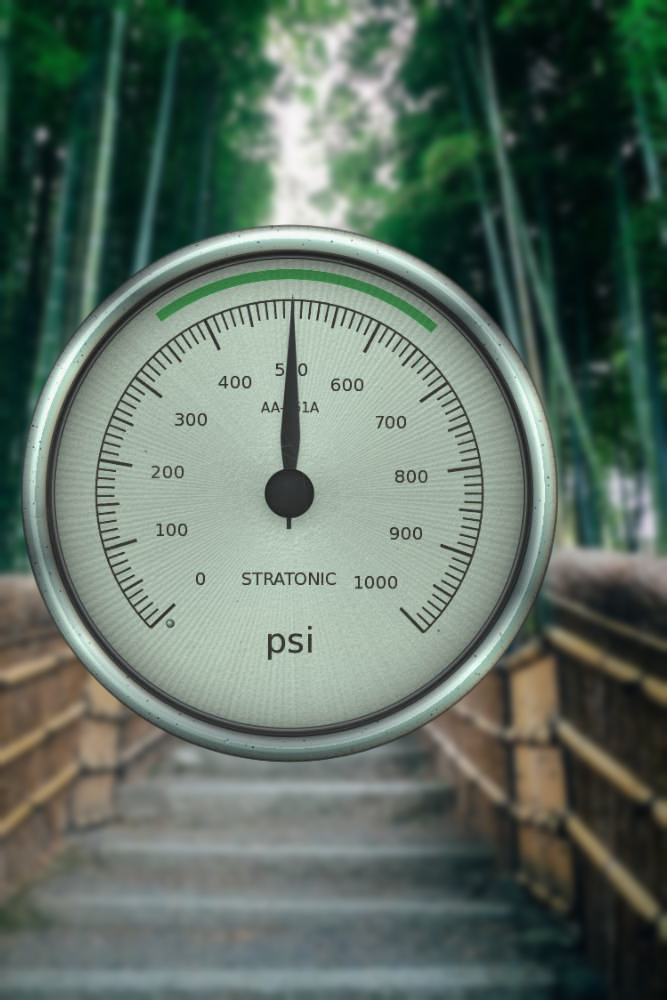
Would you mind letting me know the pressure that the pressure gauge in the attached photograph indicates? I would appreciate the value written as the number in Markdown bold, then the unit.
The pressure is **500** psi
